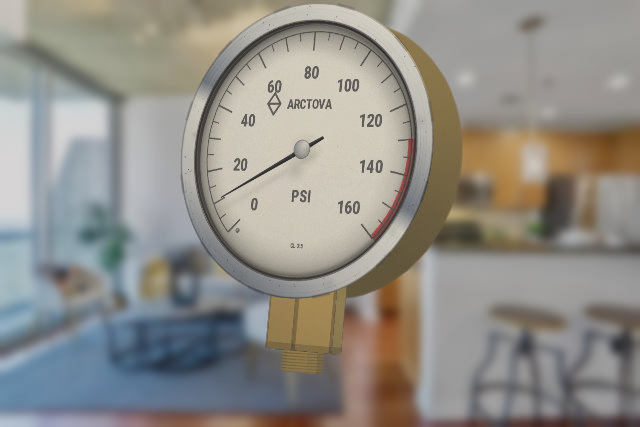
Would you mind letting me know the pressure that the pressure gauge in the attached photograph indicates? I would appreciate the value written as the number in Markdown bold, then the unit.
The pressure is **10** psi
